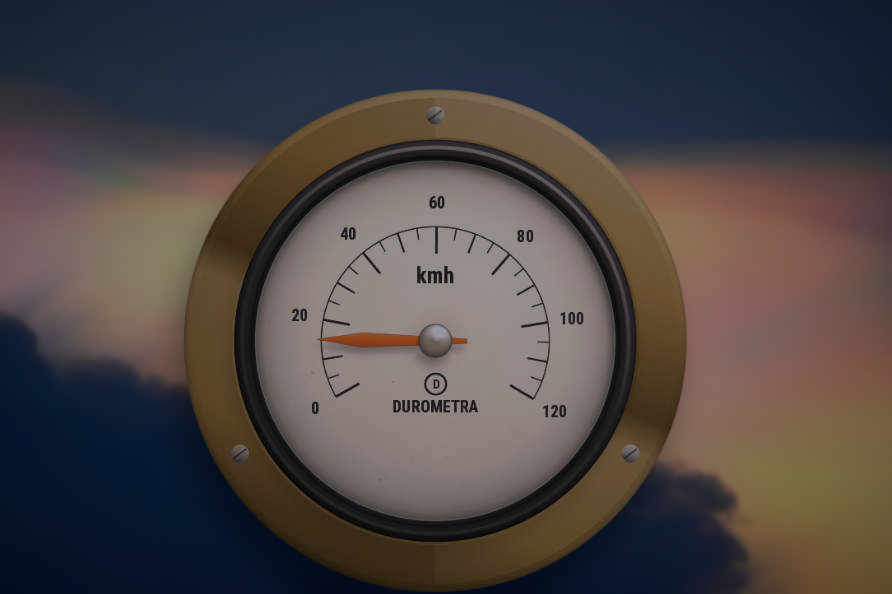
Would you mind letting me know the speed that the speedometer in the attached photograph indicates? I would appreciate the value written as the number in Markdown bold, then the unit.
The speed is **15** km/h
